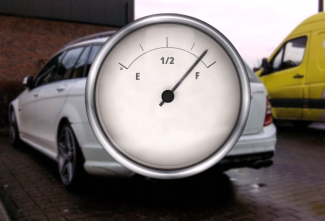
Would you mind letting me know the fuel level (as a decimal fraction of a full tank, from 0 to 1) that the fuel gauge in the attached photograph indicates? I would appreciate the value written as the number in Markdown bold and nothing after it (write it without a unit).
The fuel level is **0.875**
